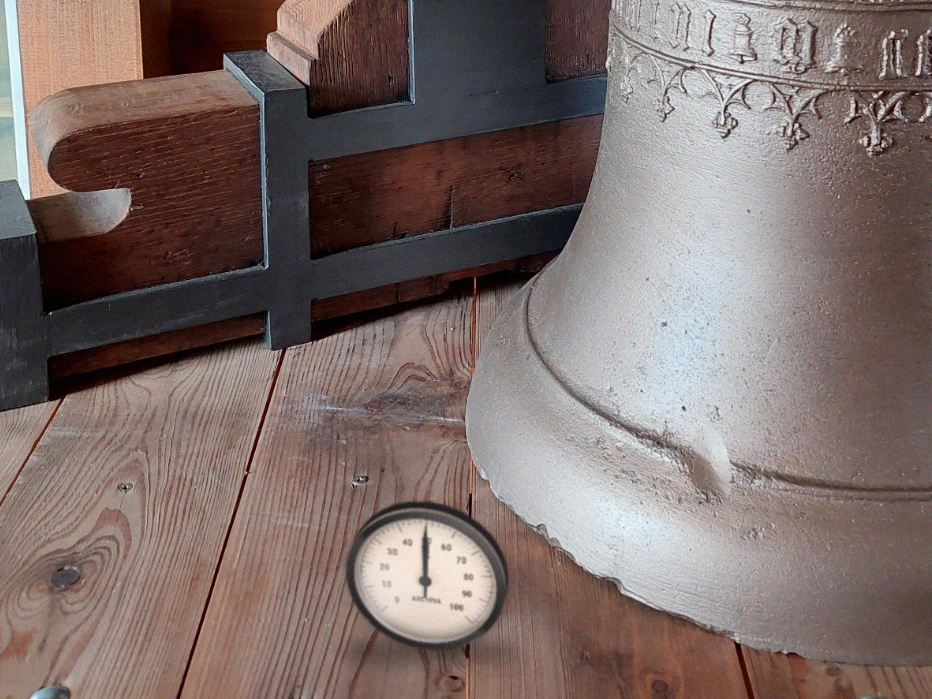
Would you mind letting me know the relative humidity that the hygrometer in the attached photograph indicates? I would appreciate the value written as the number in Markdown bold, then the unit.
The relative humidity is **50** %
